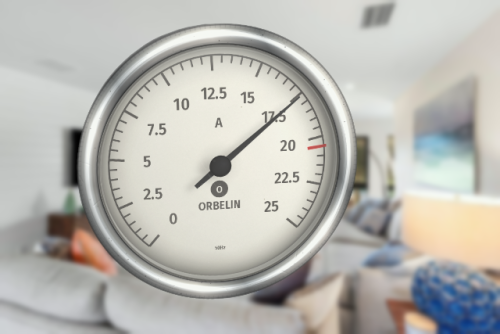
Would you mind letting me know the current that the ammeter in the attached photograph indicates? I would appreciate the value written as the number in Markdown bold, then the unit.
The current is **17.5** A
